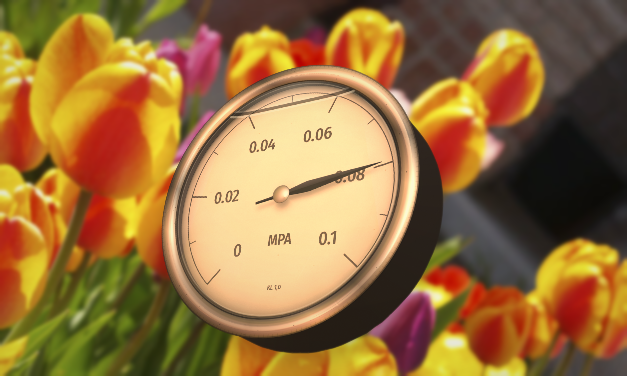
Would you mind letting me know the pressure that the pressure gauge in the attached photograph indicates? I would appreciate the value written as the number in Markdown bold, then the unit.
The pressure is **0.08** MPa
